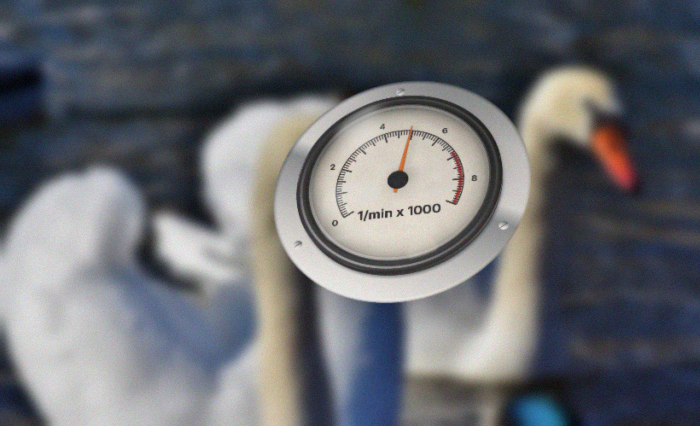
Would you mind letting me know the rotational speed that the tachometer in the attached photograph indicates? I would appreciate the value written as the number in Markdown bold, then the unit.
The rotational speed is **5000** rpm
